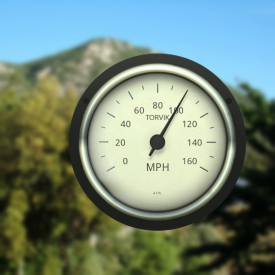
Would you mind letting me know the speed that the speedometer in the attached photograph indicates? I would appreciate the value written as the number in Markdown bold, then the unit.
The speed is **100** mph
